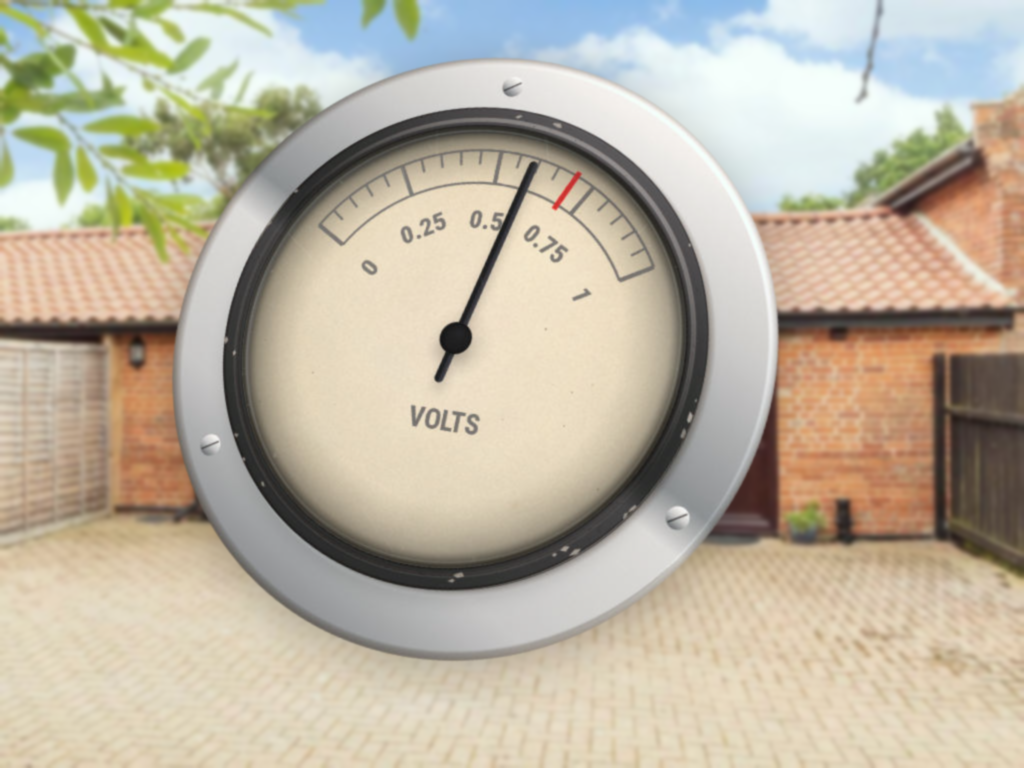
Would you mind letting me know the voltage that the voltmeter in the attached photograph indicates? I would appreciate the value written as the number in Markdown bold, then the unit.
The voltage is **0.6** V
